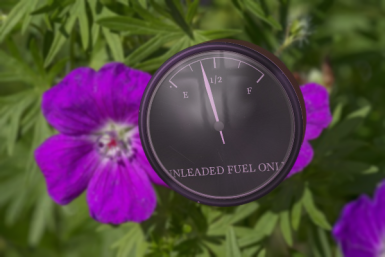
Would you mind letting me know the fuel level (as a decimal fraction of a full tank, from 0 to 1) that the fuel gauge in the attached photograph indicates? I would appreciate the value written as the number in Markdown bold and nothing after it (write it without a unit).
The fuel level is **0.375**
